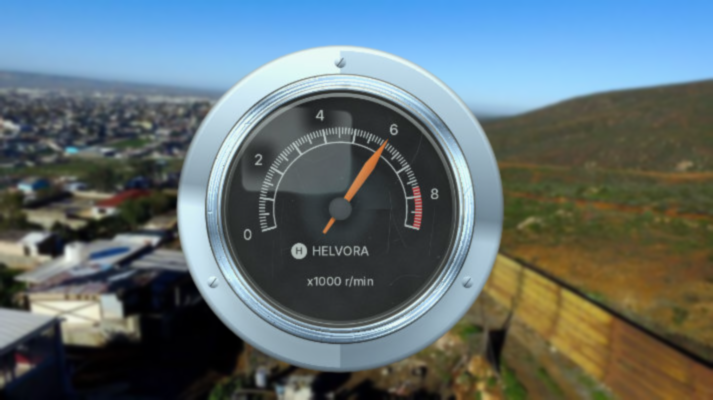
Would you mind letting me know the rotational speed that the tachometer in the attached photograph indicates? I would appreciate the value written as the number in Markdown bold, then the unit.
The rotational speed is **6000** rpm
